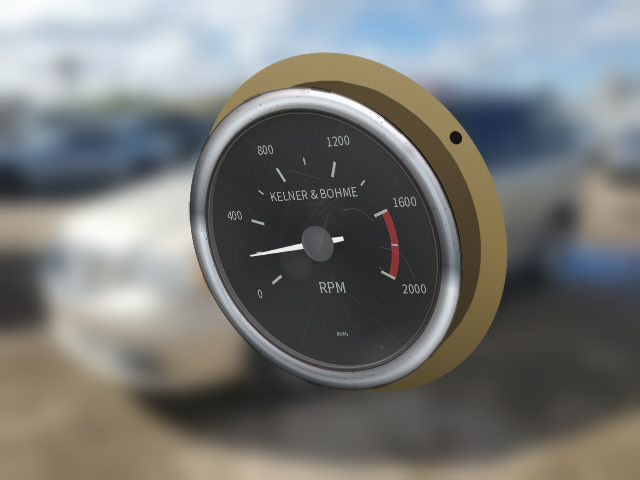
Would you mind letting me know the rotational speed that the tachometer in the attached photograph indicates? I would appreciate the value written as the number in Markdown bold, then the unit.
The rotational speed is **200** rpm
